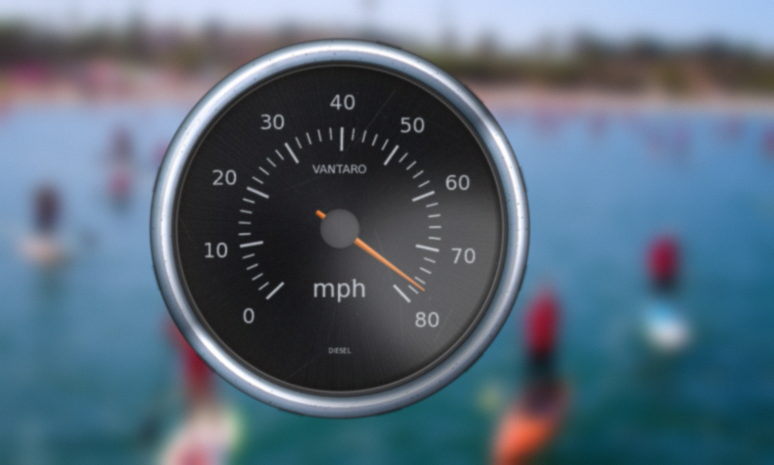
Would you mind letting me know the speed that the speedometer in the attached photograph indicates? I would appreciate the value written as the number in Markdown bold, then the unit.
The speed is **77** mph
